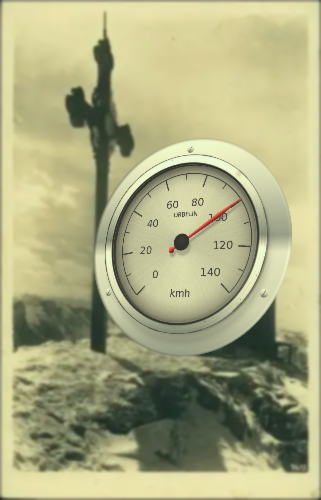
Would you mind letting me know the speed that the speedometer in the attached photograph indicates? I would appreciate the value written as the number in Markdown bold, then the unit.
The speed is **100** km/h
